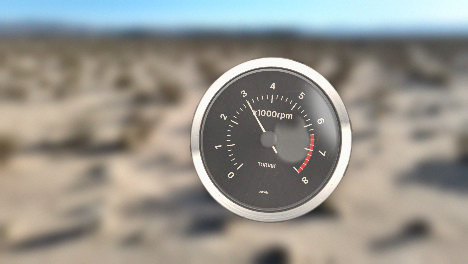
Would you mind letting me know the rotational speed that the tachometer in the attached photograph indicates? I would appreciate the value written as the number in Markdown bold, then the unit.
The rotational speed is **3000** rpm
